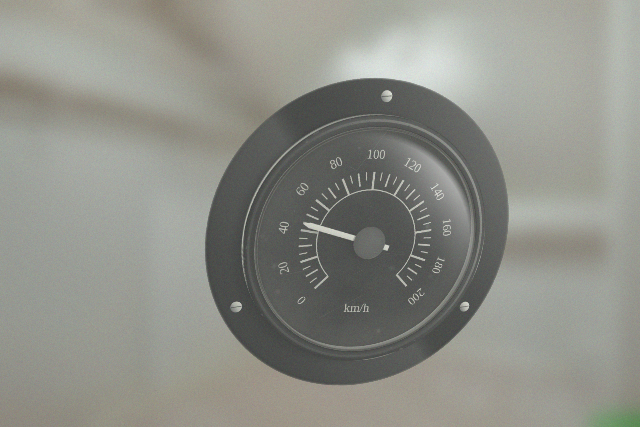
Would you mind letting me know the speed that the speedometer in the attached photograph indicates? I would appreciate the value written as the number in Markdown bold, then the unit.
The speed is **45** km/h
